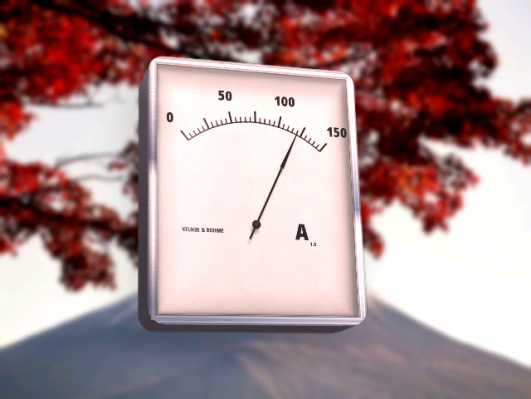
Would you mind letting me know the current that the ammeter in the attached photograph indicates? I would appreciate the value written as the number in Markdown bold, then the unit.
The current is **120** A
